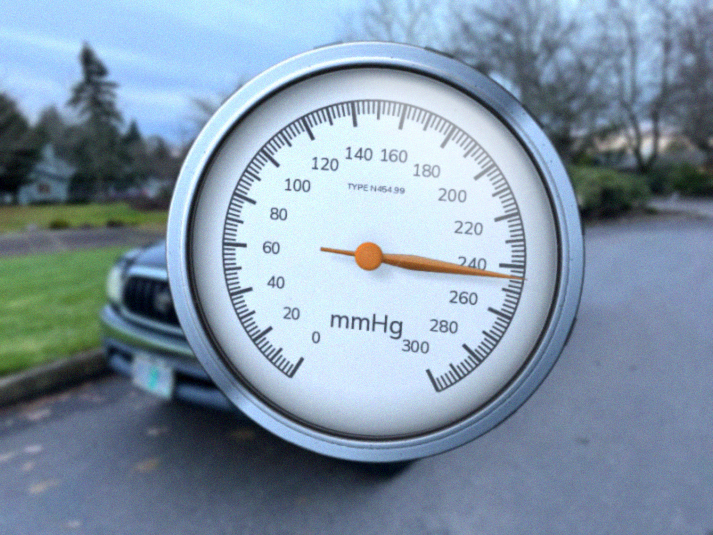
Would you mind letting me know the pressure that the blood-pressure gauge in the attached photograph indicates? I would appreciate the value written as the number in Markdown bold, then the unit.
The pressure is **244** mmHg
